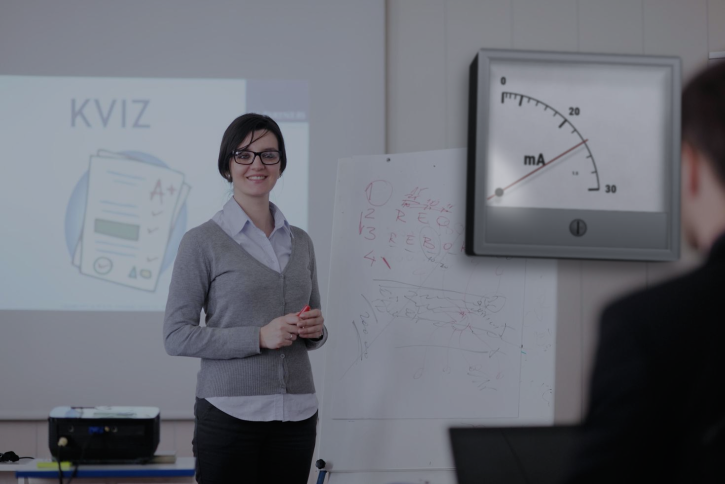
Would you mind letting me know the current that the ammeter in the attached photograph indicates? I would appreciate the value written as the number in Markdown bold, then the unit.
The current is **24** mA
